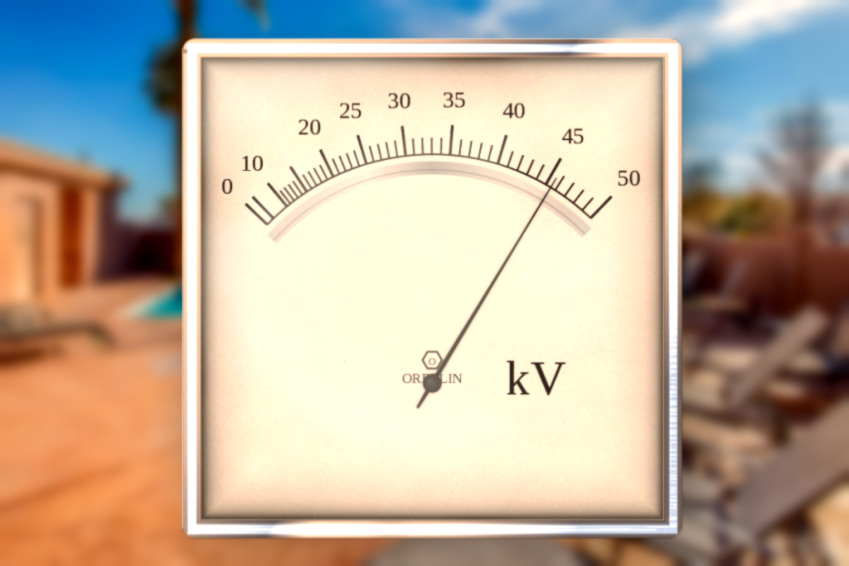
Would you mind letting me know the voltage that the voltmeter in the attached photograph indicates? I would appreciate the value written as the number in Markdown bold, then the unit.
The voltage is **45.5** kV
